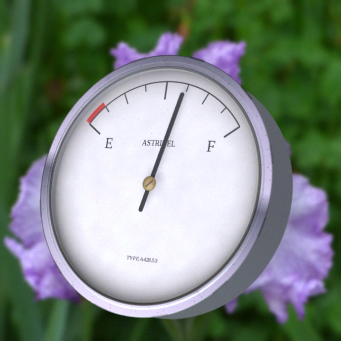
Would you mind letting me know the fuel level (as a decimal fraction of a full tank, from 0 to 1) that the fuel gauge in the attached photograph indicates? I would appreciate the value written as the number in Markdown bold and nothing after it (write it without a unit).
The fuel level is **0.625**
